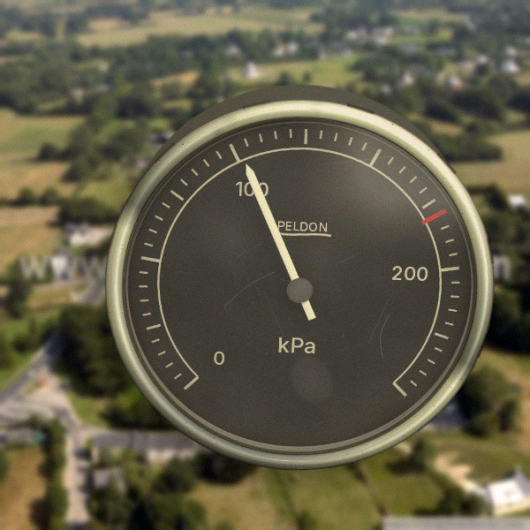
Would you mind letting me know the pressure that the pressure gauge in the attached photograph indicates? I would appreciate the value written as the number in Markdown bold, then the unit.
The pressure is **102.5** kPa
